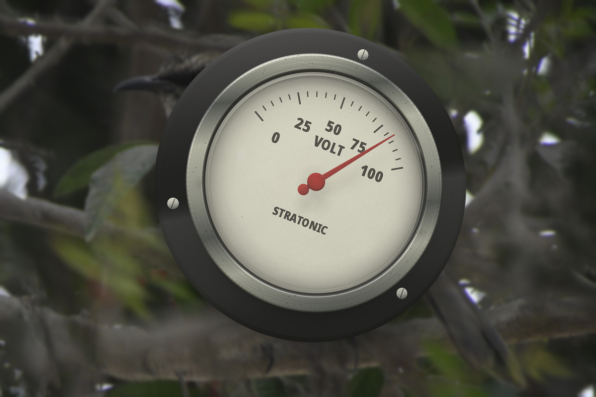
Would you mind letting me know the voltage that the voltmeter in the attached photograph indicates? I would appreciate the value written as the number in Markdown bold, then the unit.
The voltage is **82.5** V
